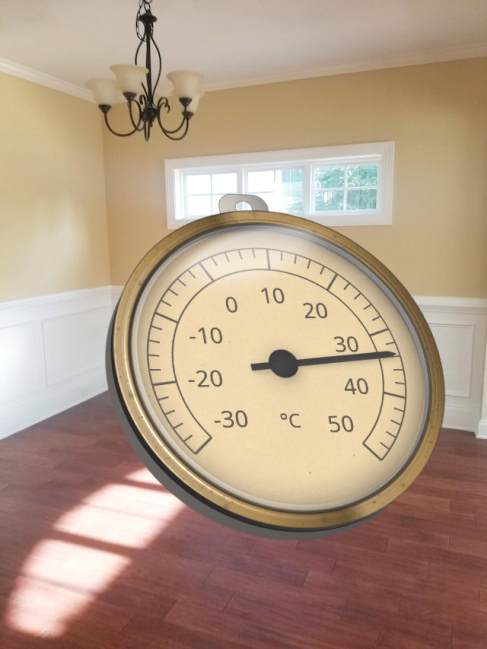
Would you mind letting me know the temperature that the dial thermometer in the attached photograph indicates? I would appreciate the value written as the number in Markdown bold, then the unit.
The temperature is **34** °C
